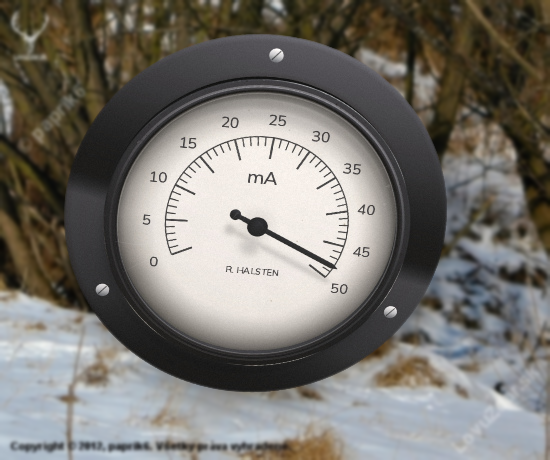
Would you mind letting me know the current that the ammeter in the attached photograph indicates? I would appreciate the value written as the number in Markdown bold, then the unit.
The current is **48** mA
